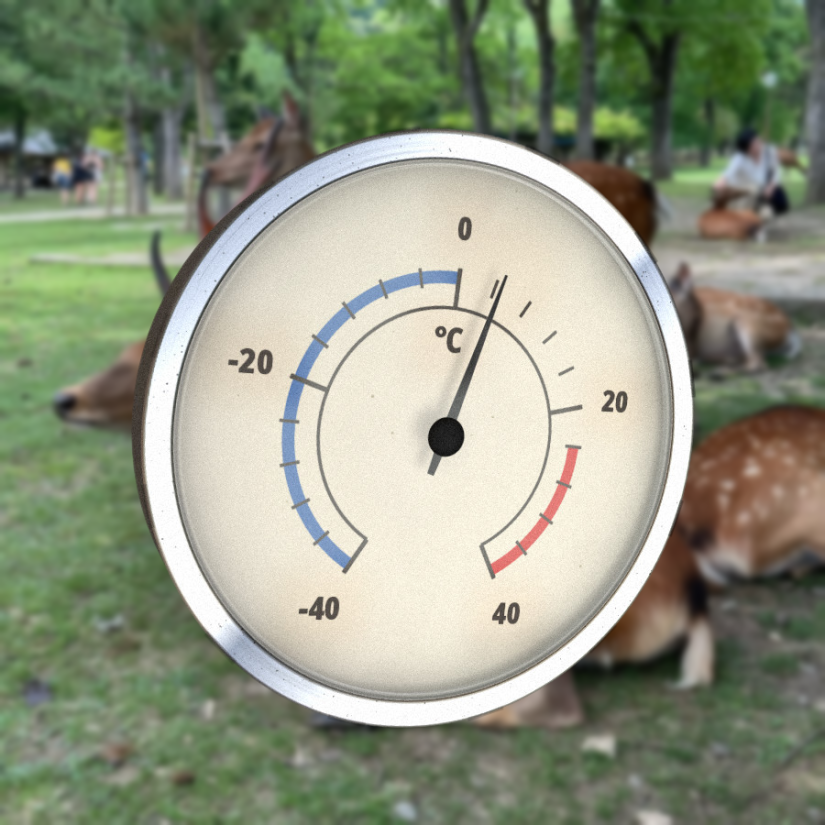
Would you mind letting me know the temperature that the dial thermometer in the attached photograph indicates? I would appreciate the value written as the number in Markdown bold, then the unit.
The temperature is **4** °C
